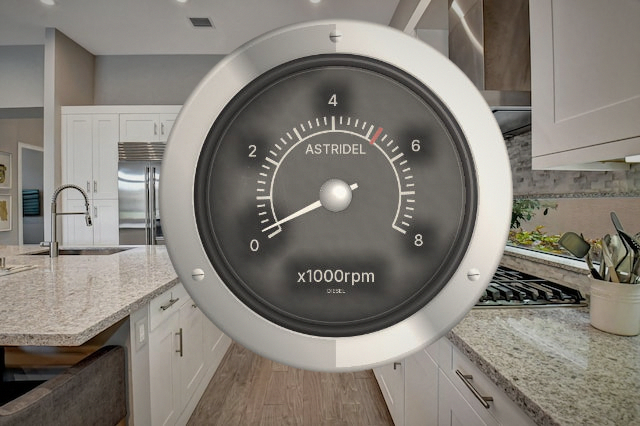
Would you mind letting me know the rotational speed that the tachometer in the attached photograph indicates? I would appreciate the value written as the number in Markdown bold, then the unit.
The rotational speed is **200** rpm
